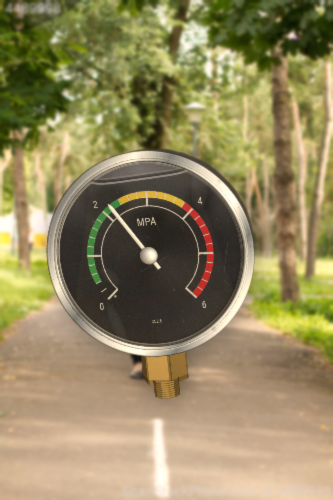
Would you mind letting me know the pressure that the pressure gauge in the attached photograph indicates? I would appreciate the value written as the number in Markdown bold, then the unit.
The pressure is **2.2** MPa
